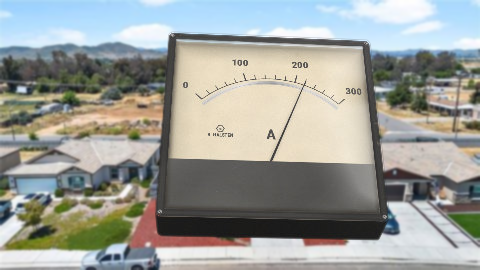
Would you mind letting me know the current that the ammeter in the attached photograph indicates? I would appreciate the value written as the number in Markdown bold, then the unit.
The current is **220** A
